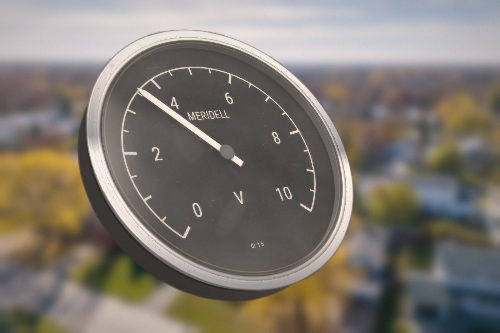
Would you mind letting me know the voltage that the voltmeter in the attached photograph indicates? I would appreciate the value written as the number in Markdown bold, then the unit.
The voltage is **3.5** V
